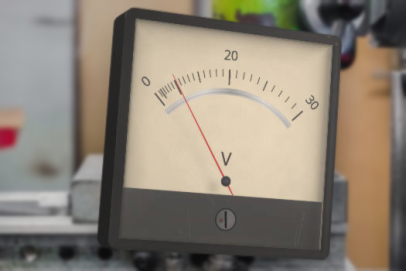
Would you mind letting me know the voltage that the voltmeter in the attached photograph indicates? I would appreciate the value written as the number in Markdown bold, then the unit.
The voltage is **10** V
